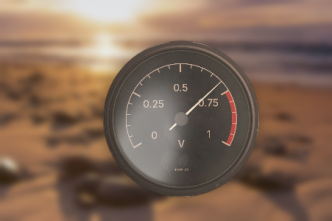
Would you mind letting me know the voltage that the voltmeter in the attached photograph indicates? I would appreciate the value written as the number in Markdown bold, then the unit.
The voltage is **0.7** V
